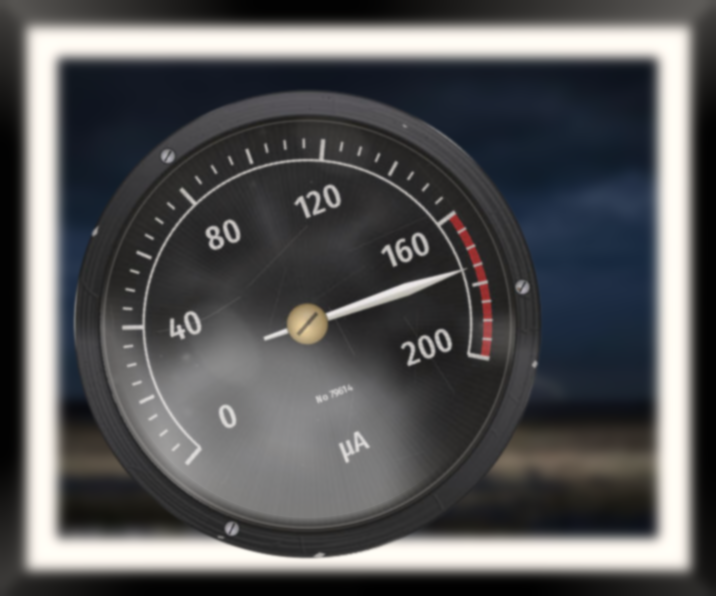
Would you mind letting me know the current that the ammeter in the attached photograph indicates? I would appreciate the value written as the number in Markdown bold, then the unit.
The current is **175** µA
